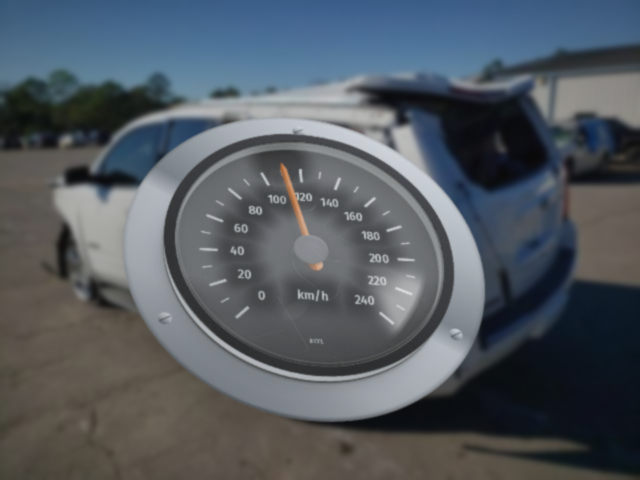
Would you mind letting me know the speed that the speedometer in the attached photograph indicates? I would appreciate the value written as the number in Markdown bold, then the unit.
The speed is **110** km/h
